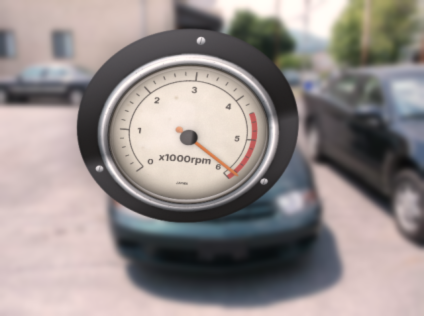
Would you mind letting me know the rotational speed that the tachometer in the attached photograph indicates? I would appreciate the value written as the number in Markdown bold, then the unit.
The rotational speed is **5800** rpm
